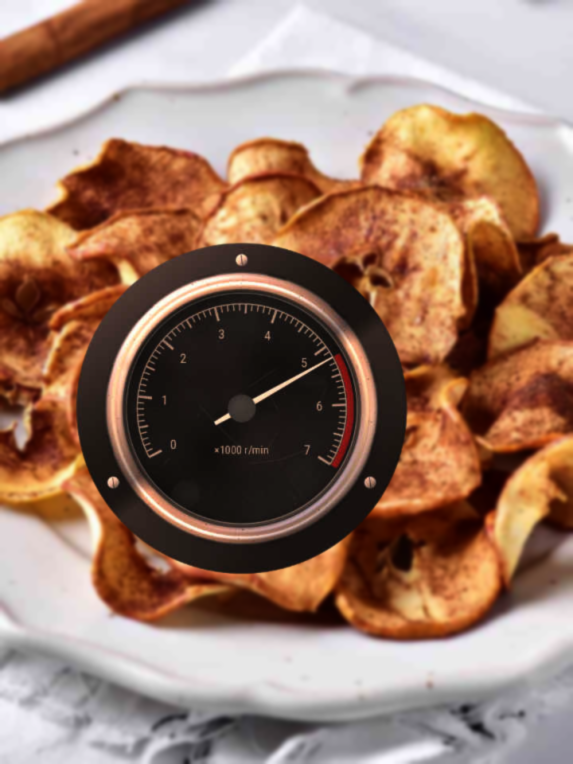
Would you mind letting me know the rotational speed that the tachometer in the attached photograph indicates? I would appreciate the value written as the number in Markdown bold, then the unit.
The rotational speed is **5200** rpm
